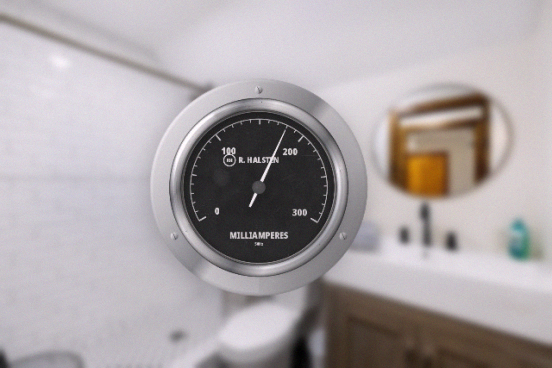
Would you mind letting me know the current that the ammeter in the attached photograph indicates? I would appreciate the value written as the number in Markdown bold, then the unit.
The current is **180** mA
